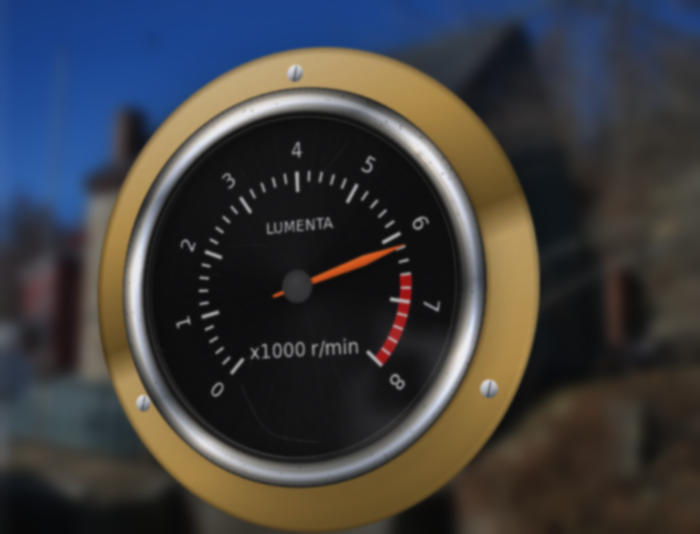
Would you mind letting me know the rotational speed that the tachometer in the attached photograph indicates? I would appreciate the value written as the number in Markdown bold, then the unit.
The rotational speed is **6200** rpm
